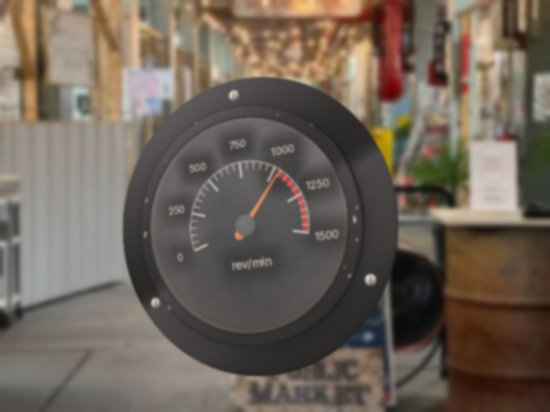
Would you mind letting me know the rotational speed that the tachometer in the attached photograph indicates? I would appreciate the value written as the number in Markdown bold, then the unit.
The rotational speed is **1050** rpm
